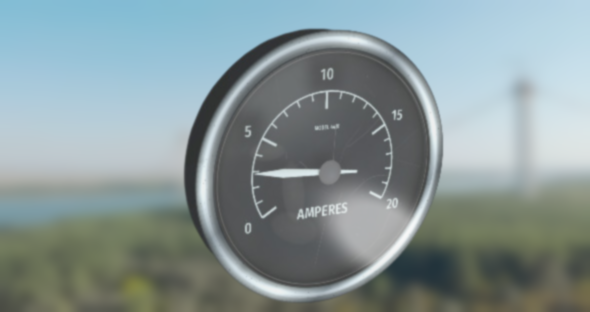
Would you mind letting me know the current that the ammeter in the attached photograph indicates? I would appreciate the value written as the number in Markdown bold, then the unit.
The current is **3** A
